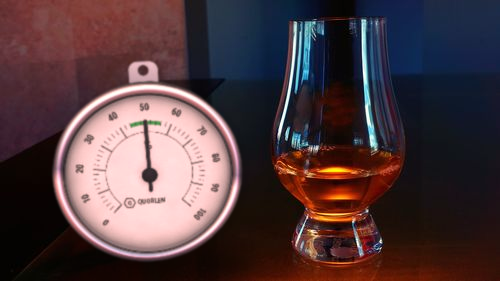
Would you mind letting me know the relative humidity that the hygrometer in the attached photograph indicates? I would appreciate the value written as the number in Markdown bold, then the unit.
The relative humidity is **50** %
